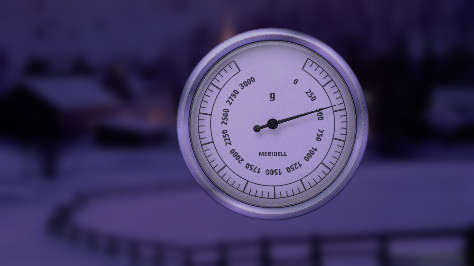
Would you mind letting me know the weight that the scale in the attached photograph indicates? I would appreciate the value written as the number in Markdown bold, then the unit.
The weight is **450** g
